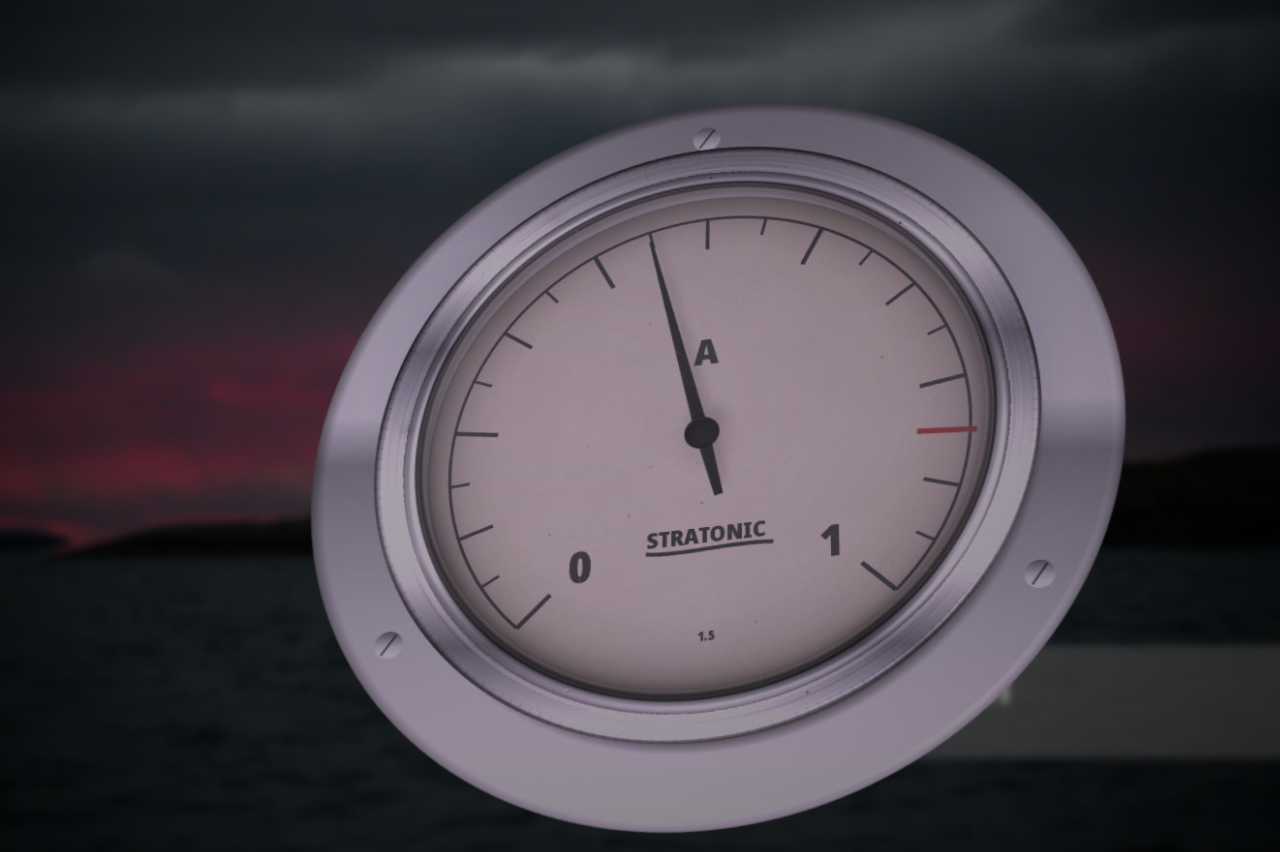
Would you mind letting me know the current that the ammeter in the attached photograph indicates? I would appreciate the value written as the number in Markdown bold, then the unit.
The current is **0.45** A
